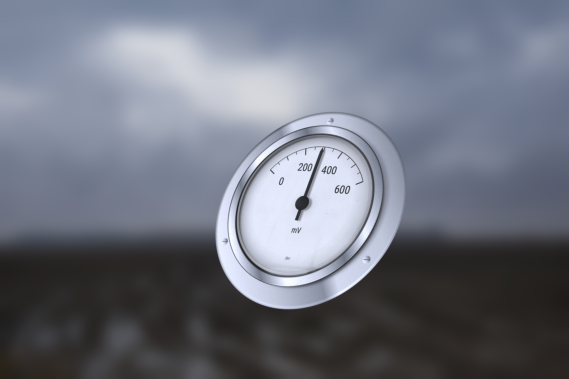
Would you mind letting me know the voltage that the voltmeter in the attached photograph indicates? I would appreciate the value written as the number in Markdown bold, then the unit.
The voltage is **300** mV
